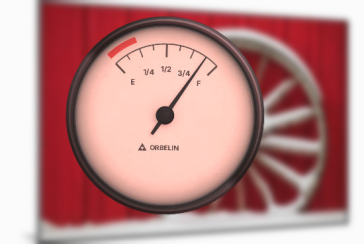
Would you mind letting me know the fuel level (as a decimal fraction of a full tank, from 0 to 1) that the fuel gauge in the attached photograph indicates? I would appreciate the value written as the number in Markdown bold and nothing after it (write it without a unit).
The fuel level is **0.875**
